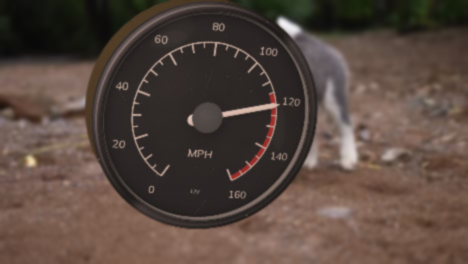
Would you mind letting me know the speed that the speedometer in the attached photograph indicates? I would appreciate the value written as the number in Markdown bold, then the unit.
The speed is **120** mph
